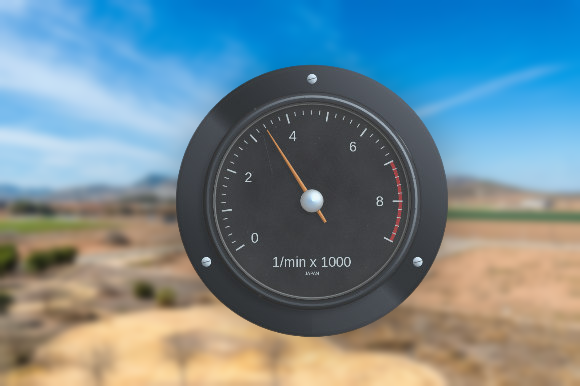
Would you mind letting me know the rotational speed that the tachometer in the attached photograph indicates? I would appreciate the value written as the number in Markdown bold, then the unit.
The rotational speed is **3400** rpm
